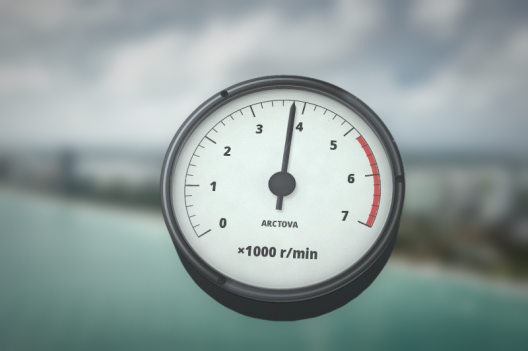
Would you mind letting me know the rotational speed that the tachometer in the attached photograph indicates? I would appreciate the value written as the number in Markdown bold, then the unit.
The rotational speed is **3800** rpm
